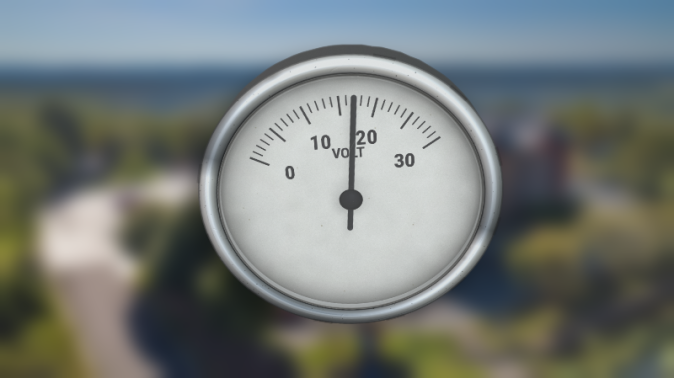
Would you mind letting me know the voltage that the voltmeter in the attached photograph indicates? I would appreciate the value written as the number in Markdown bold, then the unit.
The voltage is **17** V
